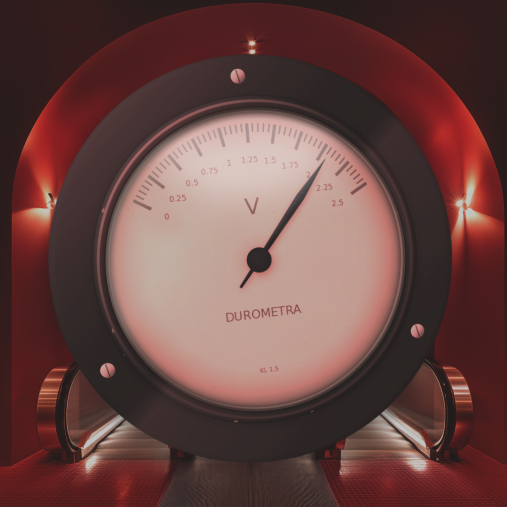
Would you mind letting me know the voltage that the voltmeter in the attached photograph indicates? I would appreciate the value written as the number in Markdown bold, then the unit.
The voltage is **2.05** V
